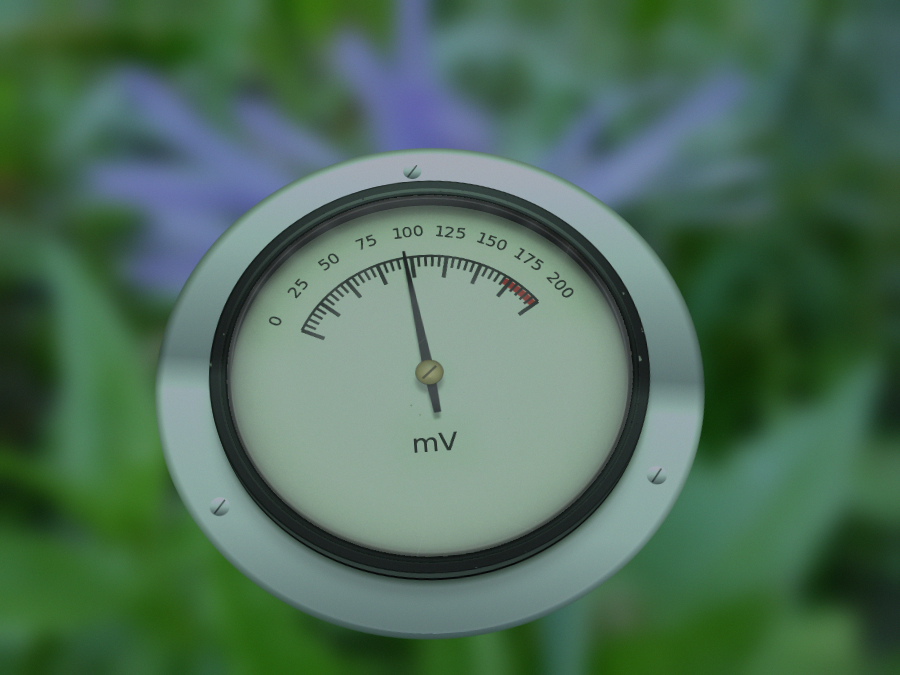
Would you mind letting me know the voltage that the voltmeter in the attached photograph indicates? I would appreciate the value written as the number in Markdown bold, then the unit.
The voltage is **95** mV
